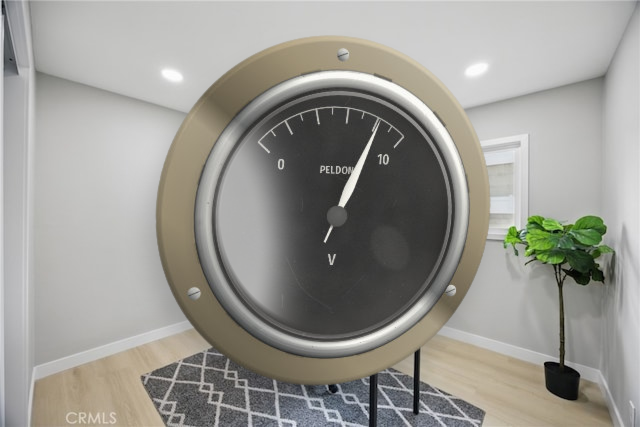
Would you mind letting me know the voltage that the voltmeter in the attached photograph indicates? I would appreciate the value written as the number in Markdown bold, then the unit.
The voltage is **8** V
